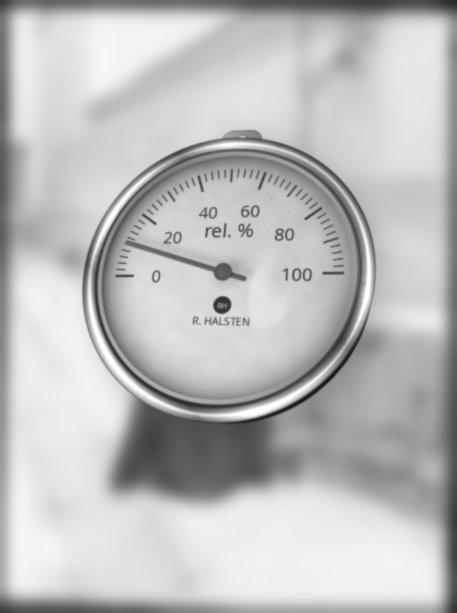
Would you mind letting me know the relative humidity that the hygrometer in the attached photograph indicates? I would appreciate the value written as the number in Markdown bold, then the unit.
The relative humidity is **10** %
